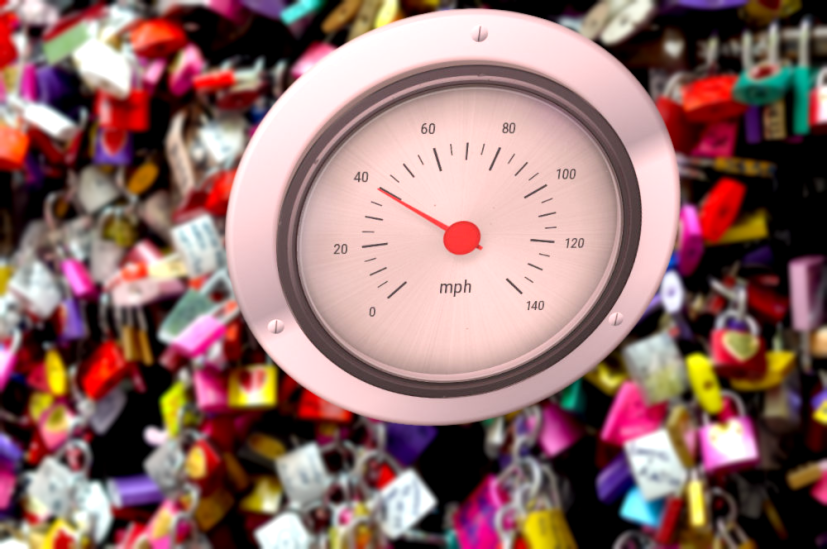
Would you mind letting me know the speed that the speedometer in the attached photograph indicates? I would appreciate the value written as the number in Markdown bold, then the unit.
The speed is **40** mph
